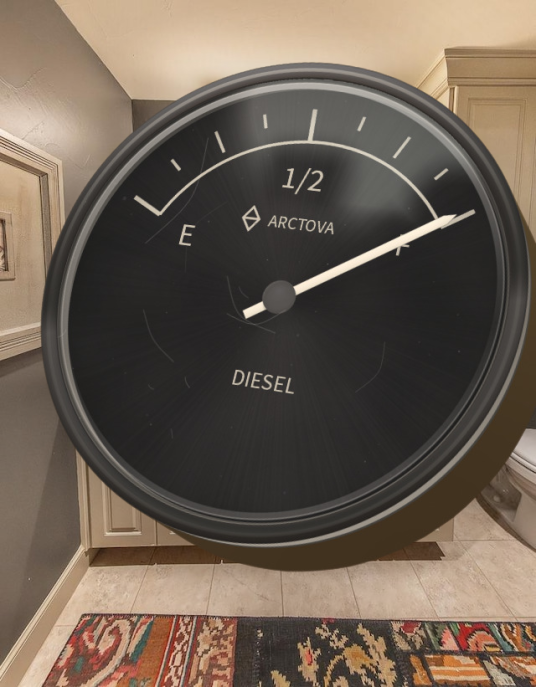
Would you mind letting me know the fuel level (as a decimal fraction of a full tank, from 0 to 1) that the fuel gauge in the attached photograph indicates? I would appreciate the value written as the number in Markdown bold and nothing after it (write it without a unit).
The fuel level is **1**
